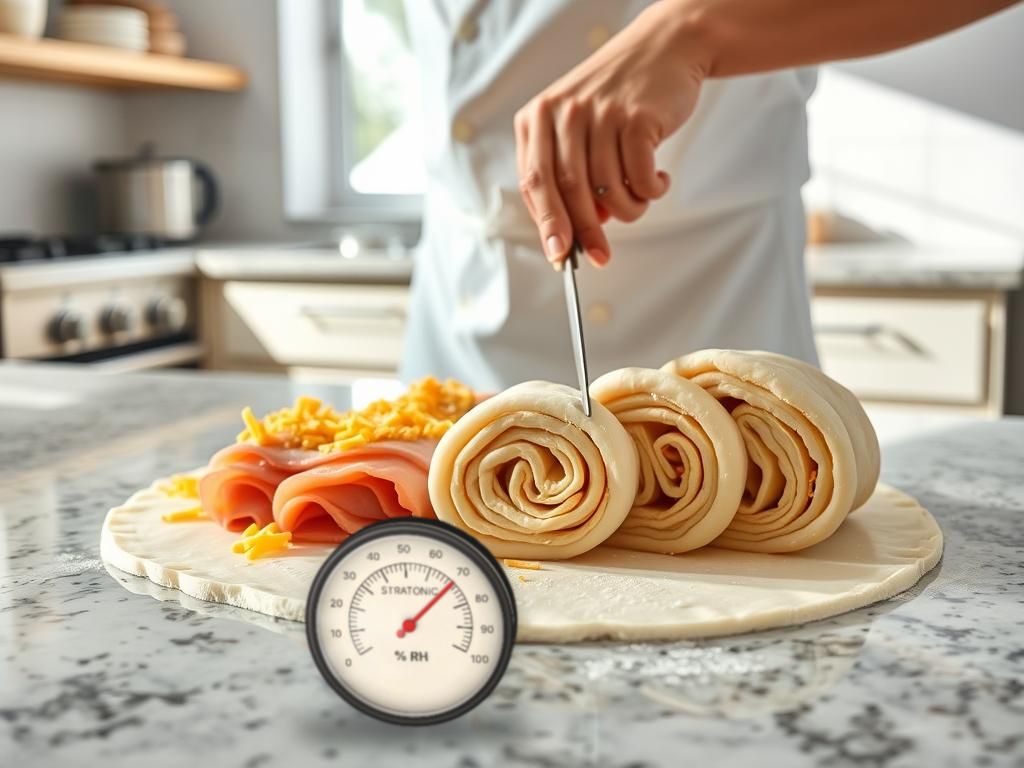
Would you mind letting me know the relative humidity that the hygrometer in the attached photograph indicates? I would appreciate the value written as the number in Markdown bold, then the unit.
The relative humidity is **70** %
